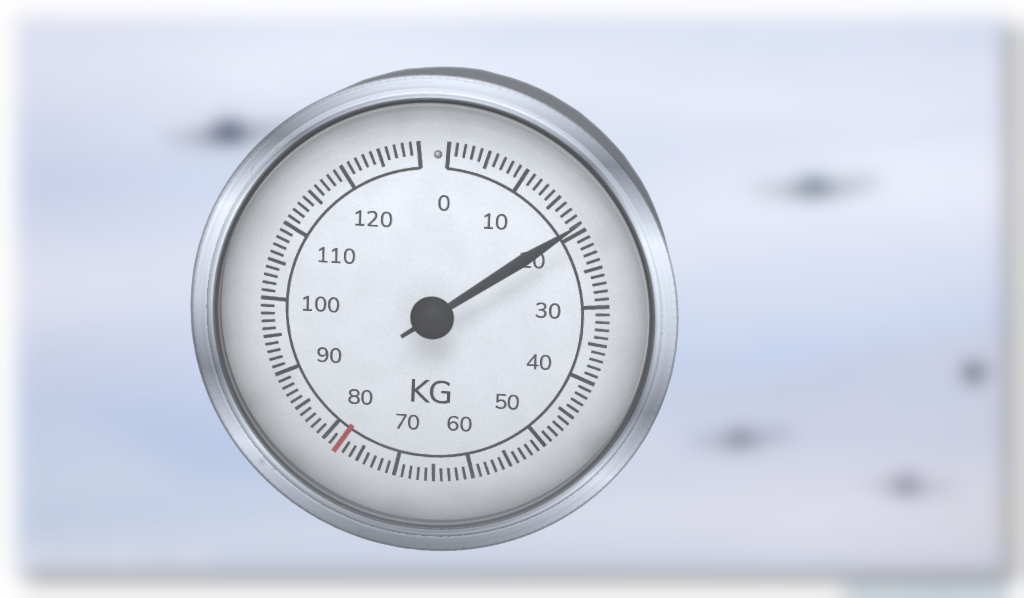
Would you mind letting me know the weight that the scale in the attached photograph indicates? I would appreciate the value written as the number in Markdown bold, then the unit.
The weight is **19** kg
